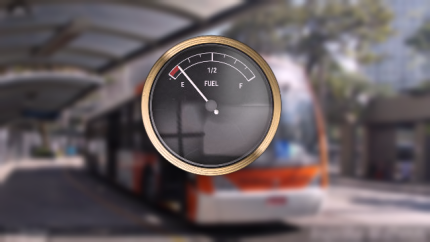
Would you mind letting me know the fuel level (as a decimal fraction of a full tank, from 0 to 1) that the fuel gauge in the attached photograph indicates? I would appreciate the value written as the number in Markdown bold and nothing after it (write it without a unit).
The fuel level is **0.125**
